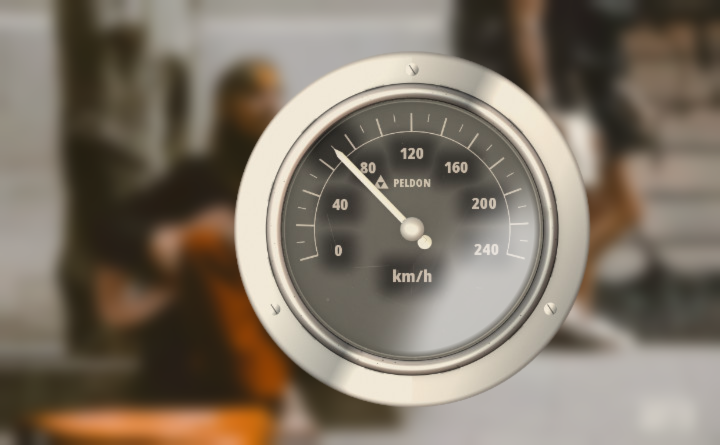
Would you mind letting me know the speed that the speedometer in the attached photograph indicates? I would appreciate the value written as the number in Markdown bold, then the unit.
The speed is **70** km/h
